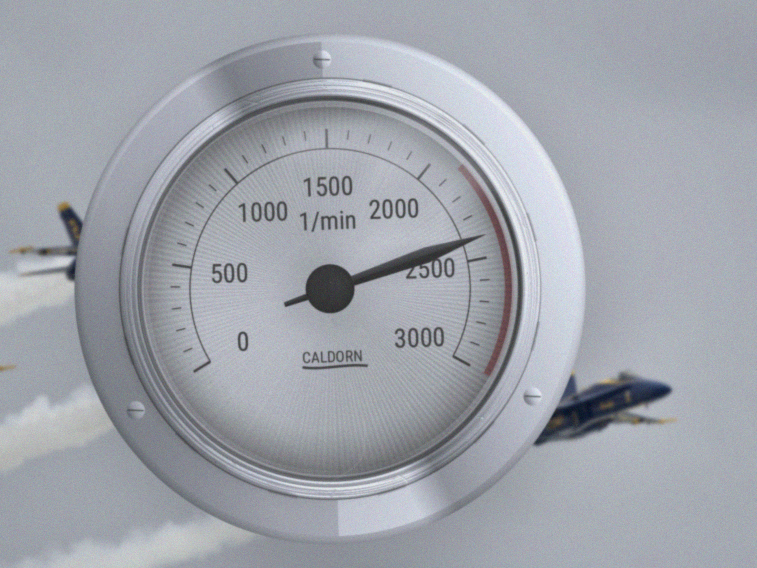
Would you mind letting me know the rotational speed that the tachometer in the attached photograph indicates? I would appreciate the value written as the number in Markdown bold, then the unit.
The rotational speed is **2400** rpm
